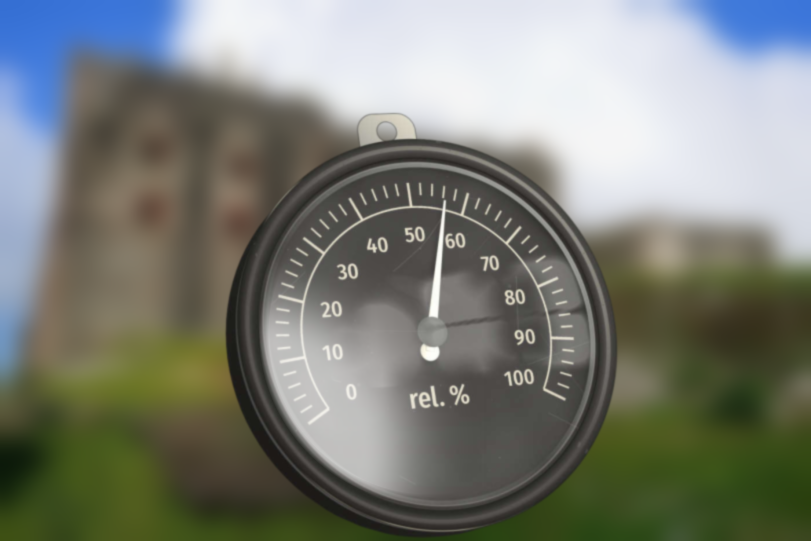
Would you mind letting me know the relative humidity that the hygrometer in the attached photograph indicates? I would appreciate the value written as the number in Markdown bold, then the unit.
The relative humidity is **56** %
